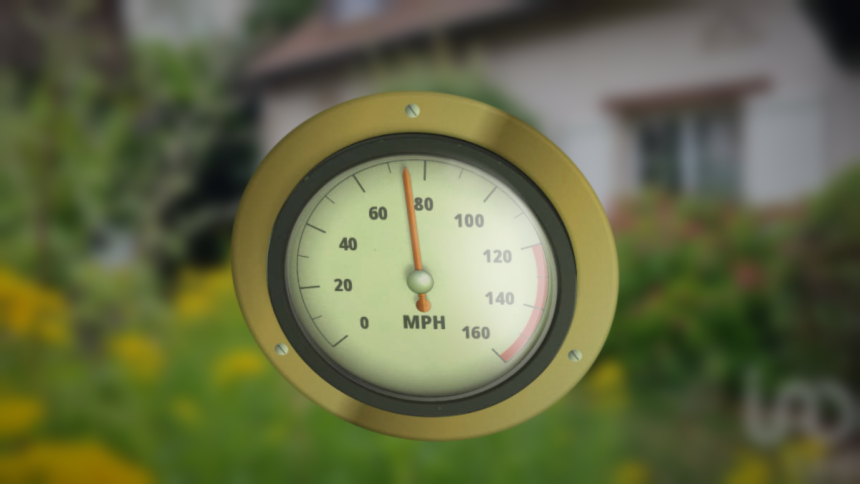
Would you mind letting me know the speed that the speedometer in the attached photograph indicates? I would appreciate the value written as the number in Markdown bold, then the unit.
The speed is **75** mph
